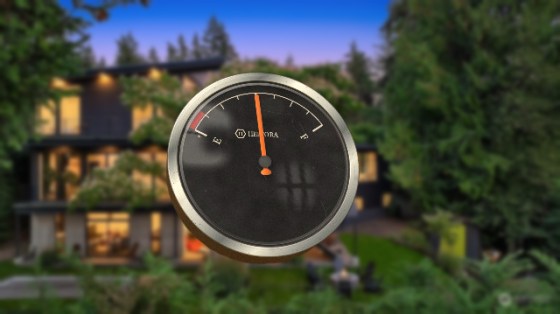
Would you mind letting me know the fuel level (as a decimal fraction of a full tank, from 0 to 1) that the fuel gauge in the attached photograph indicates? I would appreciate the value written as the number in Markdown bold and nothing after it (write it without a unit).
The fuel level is **0.5**
